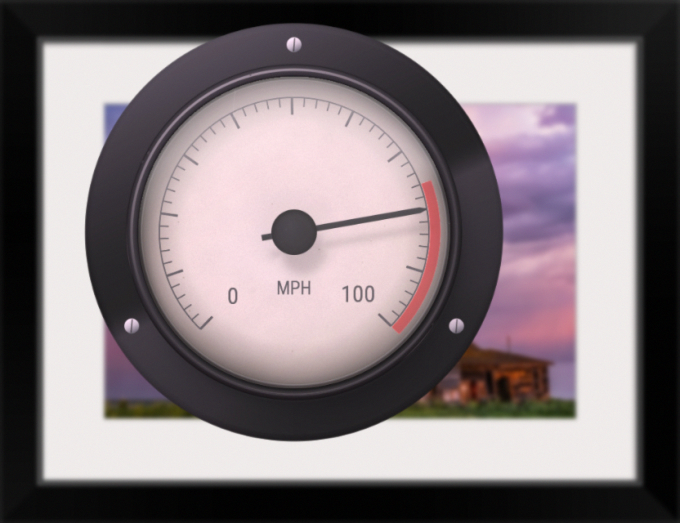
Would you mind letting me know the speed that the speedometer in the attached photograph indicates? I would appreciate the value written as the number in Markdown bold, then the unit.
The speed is **80** mph
